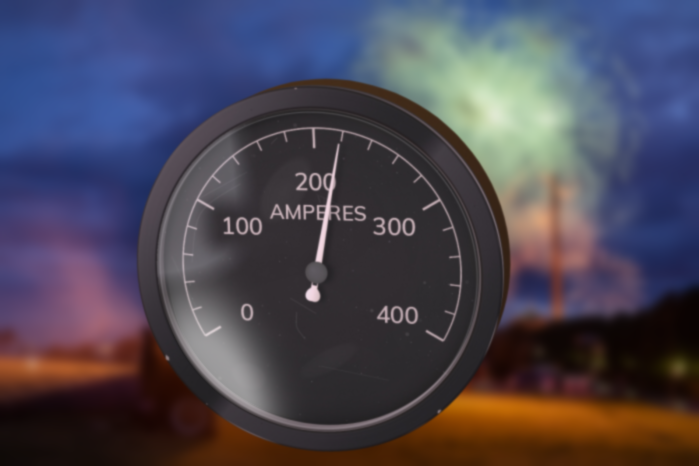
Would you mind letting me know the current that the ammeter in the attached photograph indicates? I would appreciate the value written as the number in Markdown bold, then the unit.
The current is **220** A
